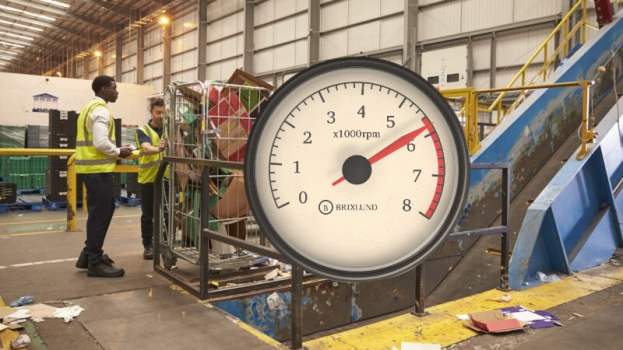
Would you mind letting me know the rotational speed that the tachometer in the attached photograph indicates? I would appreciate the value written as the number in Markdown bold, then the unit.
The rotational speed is **5800** rpm
